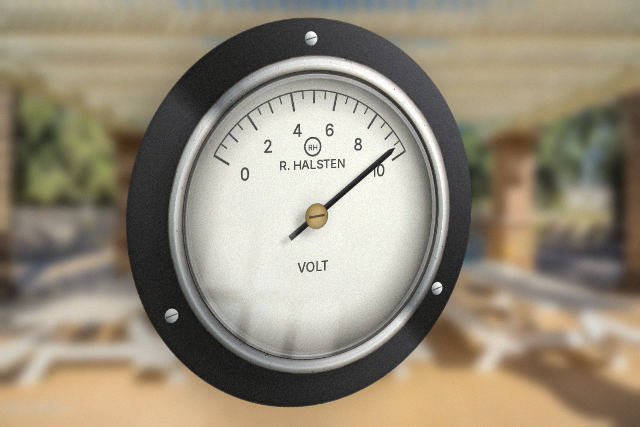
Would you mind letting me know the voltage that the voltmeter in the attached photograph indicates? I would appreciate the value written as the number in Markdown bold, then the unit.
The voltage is **9.5** V
